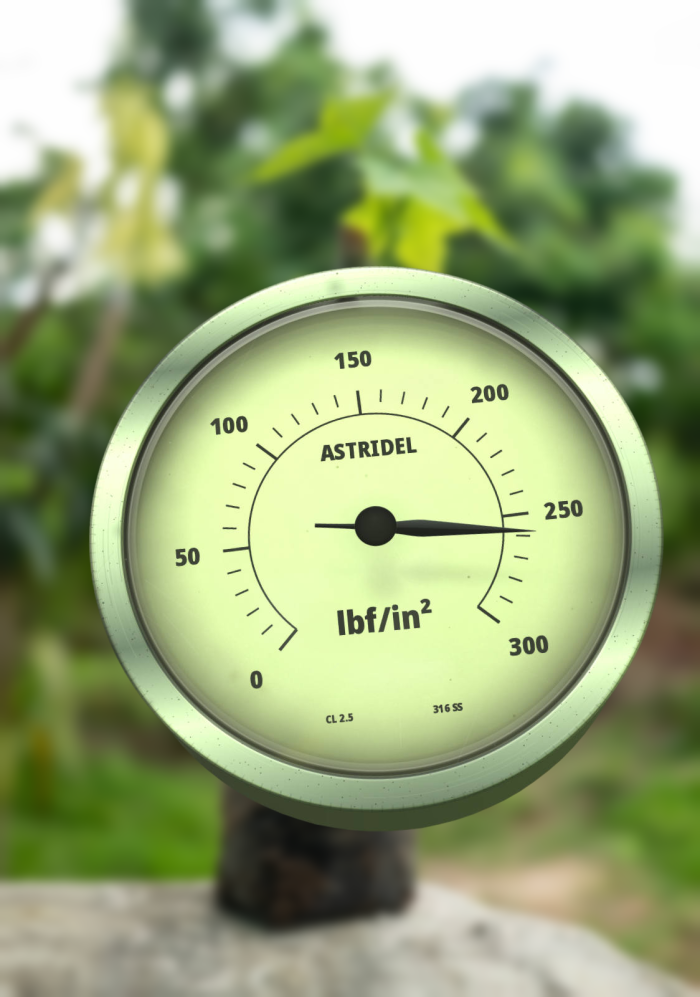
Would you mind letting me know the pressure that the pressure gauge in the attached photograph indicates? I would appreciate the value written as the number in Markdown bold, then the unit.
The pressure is **260** psi
